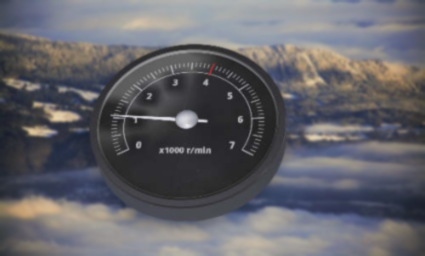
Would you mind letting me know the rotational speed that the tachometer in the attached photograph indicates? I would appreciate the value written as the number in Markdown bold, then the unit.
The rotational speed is **1000** rpm
